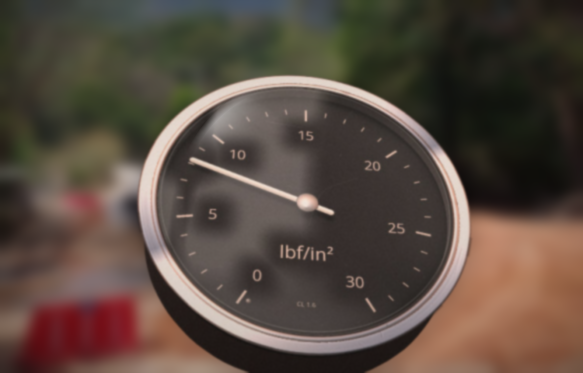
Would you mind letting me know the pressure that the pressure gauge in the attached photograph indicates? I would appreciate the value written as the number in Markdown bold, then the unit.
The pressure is **8** psi
